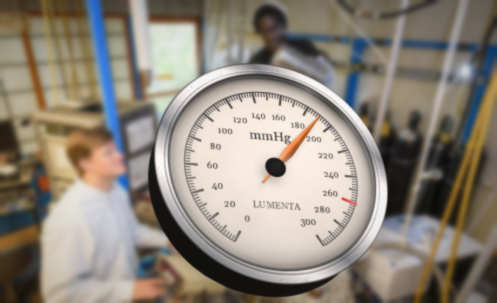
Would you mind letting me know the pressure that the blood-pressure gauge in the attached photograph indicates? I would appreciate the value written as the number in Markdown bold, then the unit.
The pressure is **190** mmHg
